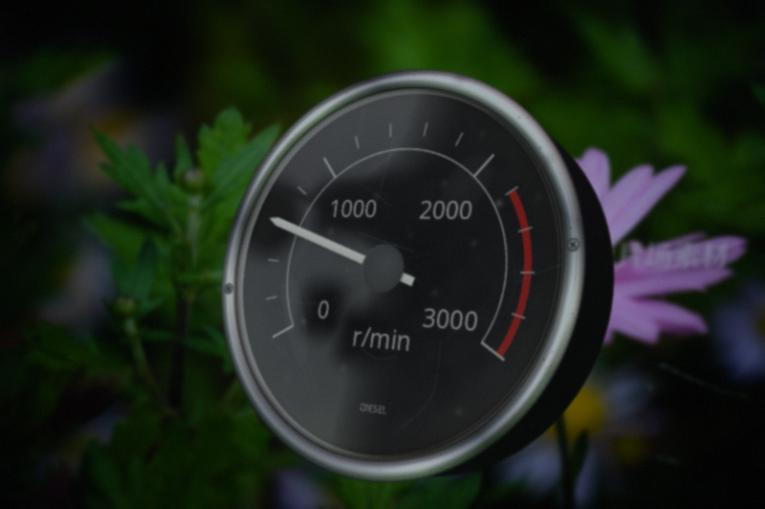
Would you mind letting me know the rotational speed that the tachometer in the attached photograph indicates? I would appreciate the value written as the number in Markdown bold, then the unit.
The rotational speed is **600** rpm
